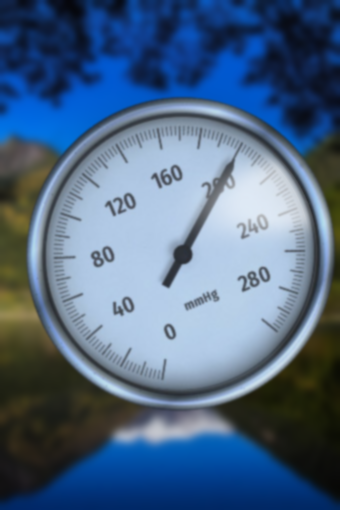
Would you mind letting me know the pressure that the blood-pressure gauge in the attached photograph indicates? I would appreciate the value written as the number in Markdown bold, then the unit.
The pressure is **200** mmHg
